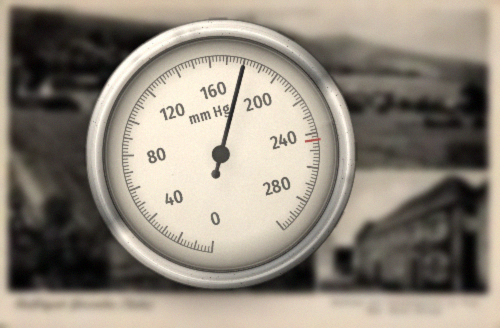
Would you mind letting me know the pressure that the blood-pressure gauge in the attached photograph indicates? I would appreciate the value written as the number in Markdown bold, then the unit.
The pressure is **180** mmHg
